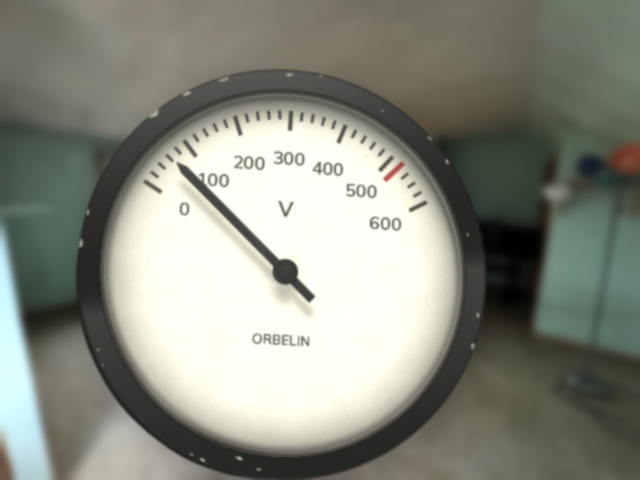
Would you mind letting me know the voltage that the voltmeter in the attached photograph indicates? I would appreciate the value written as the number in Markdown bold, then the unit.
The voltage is **60** V
